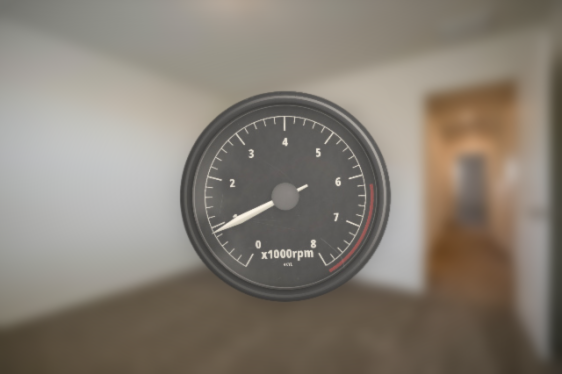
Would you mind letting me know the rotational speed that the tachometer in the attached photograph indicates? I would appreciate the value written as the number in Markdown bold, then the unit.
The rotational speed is **900** rpm
